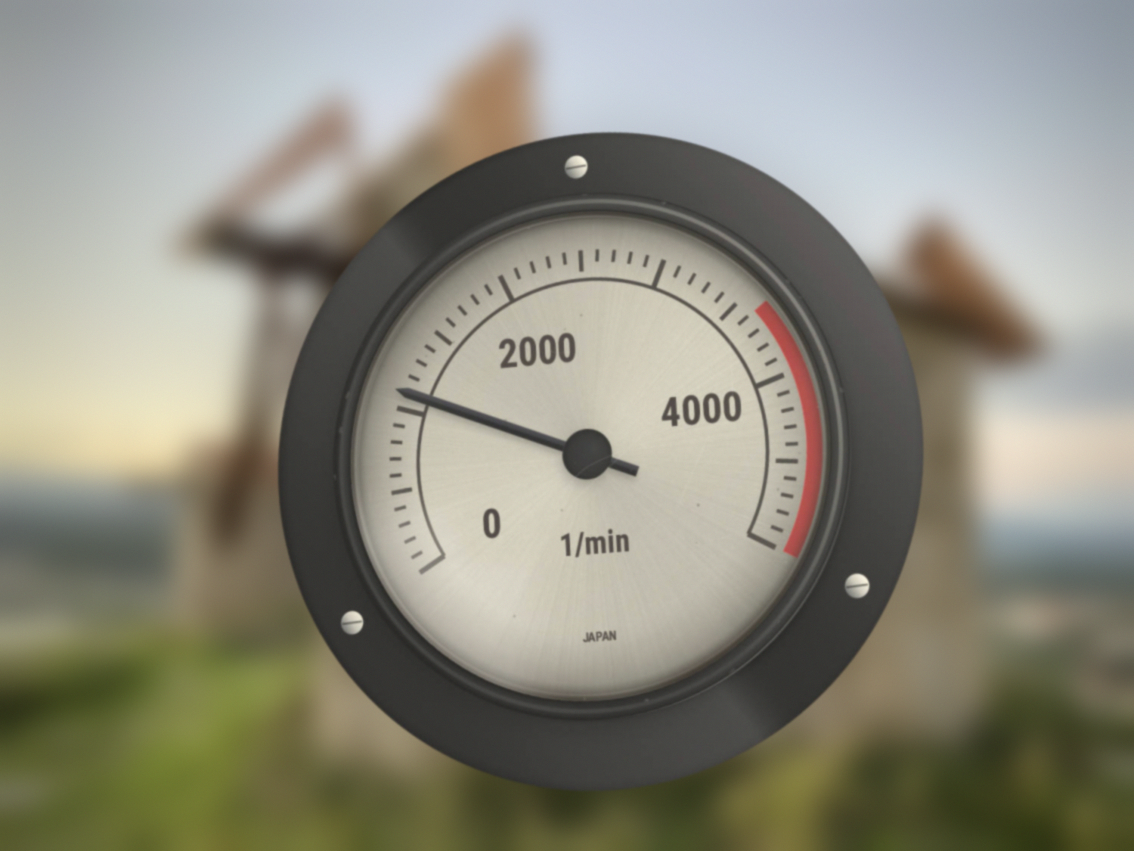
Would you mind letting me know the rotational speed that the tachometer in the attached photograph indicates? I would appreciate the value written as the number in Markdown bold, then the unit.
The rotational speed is **1100** rpm
